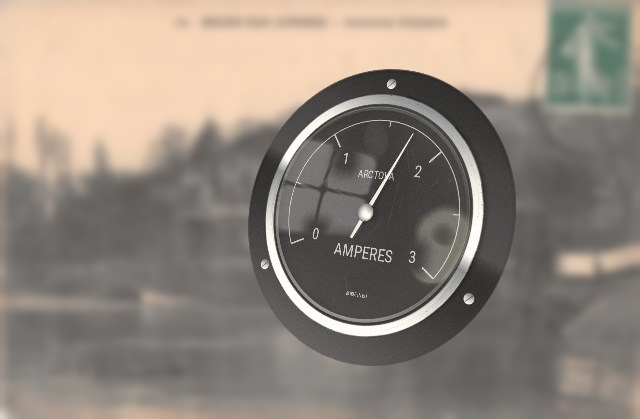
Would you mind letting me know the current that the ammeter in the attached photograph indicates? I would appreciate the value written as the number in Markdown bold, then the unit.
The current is **1.75** A
